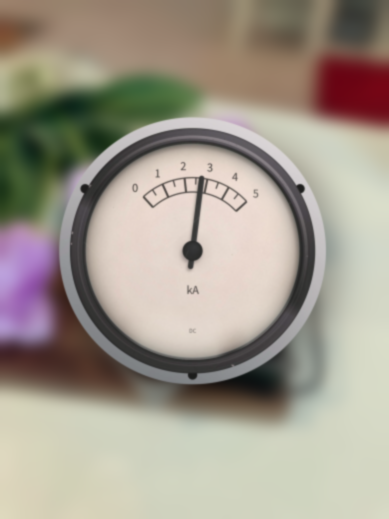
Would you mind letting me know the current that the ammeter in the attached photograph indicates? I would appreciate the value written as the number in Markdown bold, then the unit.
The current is **2.75** kA
